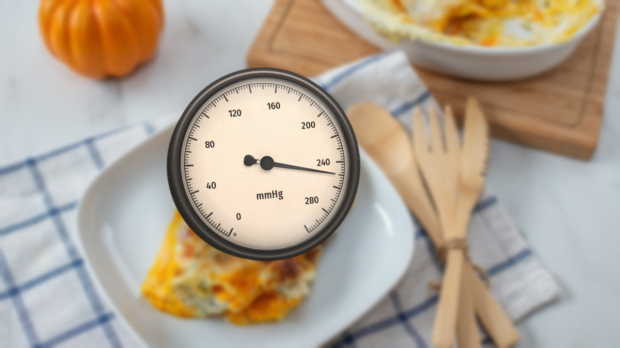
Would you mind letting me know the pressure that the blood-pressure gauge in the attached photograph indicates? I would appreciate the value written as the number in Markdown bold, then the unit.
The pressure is **250** mmHg
